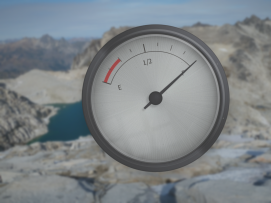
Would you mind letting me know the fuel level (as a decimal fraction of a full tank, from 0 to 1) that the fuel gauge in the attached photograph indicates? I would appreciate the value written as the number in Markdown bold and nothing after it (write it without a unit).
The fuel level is **1**
